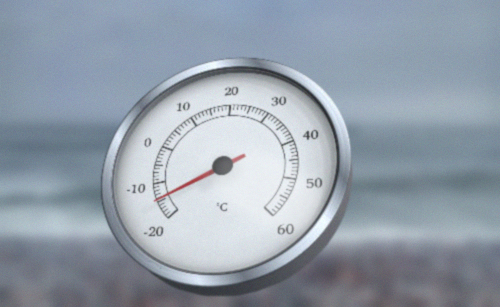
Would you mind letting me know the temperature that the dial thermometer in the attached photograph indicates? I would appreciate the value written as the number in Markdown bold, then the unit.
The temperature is **-15** °C
